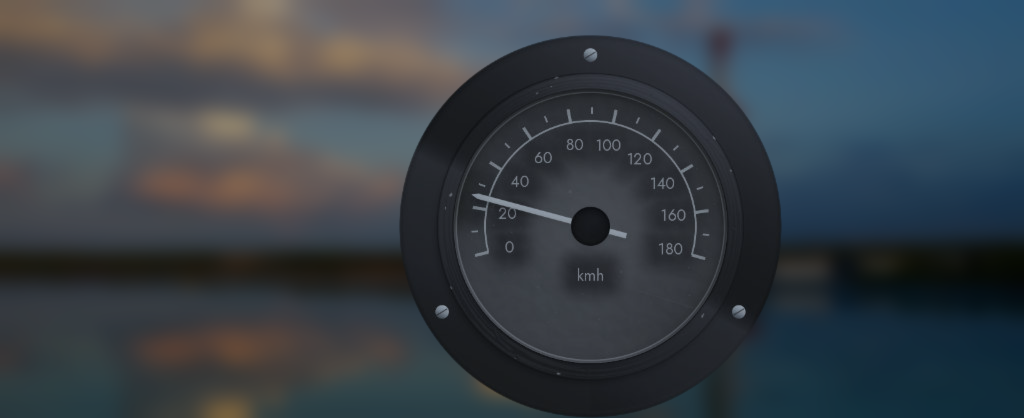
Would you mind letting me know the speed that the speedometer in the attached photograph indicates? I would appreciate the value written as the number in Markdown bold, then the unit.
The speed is **25** km/h
